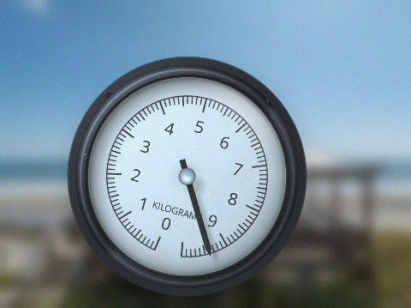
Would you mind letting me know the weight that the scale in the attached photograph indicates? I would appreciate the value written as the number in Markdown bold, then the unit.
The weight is **9.4** kg
